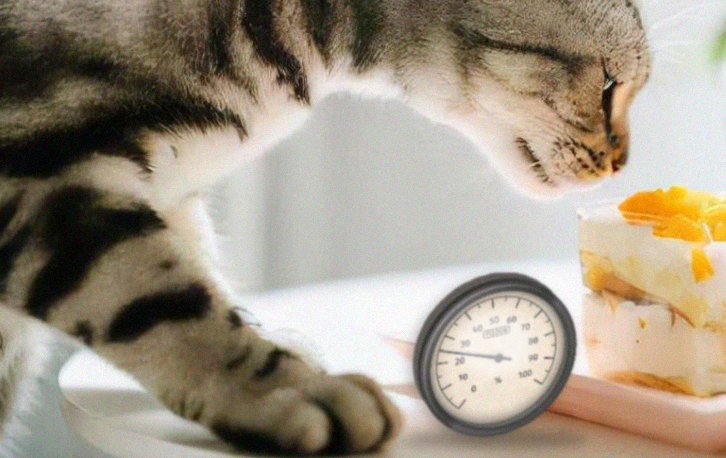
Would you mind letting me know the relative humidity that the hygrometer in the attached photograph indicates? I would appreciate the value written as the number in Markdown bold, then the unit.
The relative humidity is **25** %
